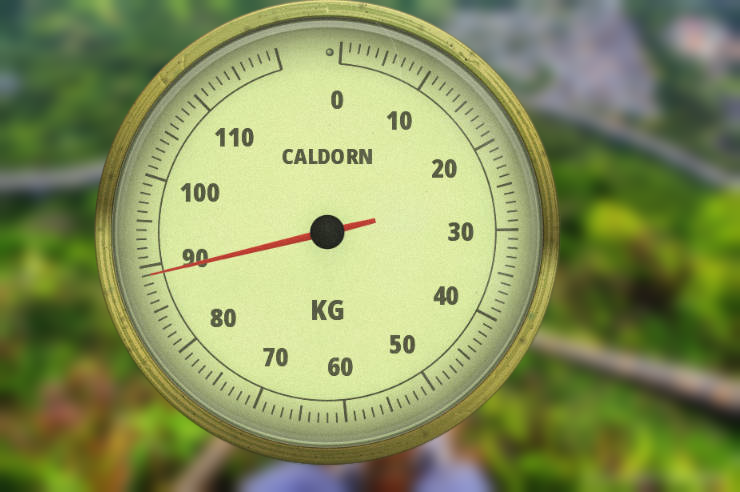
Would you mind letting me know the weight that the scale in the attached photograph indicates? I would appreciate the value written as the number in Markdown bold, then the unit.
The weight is **89** kg
